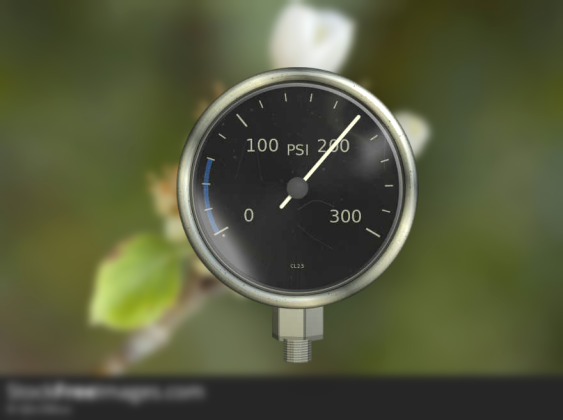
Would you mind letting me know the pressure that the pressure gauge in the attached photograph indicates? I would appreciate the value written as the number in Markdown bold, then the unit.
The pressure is **200** psi
